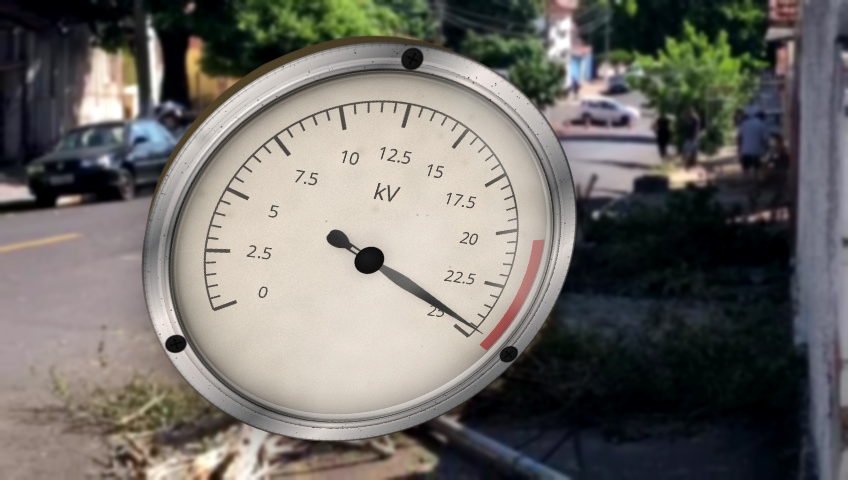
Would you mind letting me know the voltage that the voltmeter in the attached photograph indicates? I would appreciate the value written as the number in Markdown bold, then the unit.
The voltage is **24.5** kV
